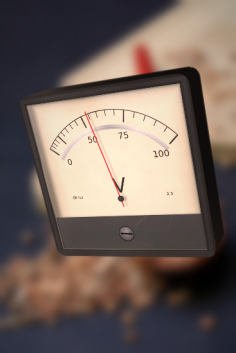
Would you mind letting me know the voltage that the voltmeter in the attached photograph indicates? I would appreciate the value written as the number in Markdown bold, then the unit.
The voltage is **55** V
